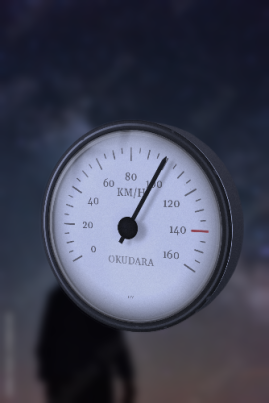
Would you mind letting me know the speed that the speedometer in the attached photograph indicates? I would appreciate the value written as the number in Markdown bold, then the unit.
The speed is **100** km/h
